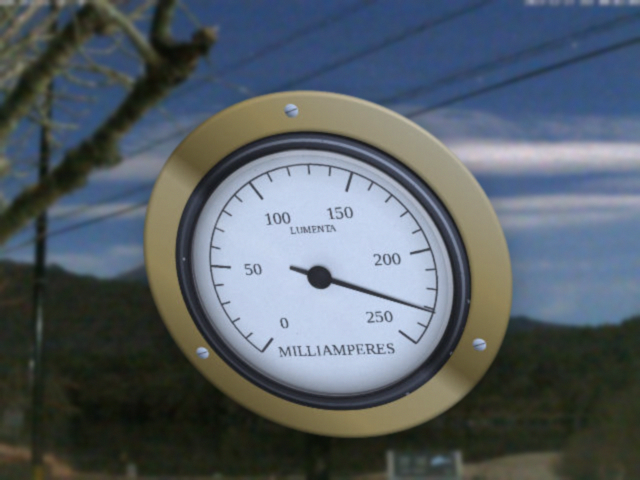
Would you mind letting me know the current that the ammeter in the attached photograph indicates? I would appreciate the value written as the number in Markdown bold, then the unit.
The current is **230** mA
